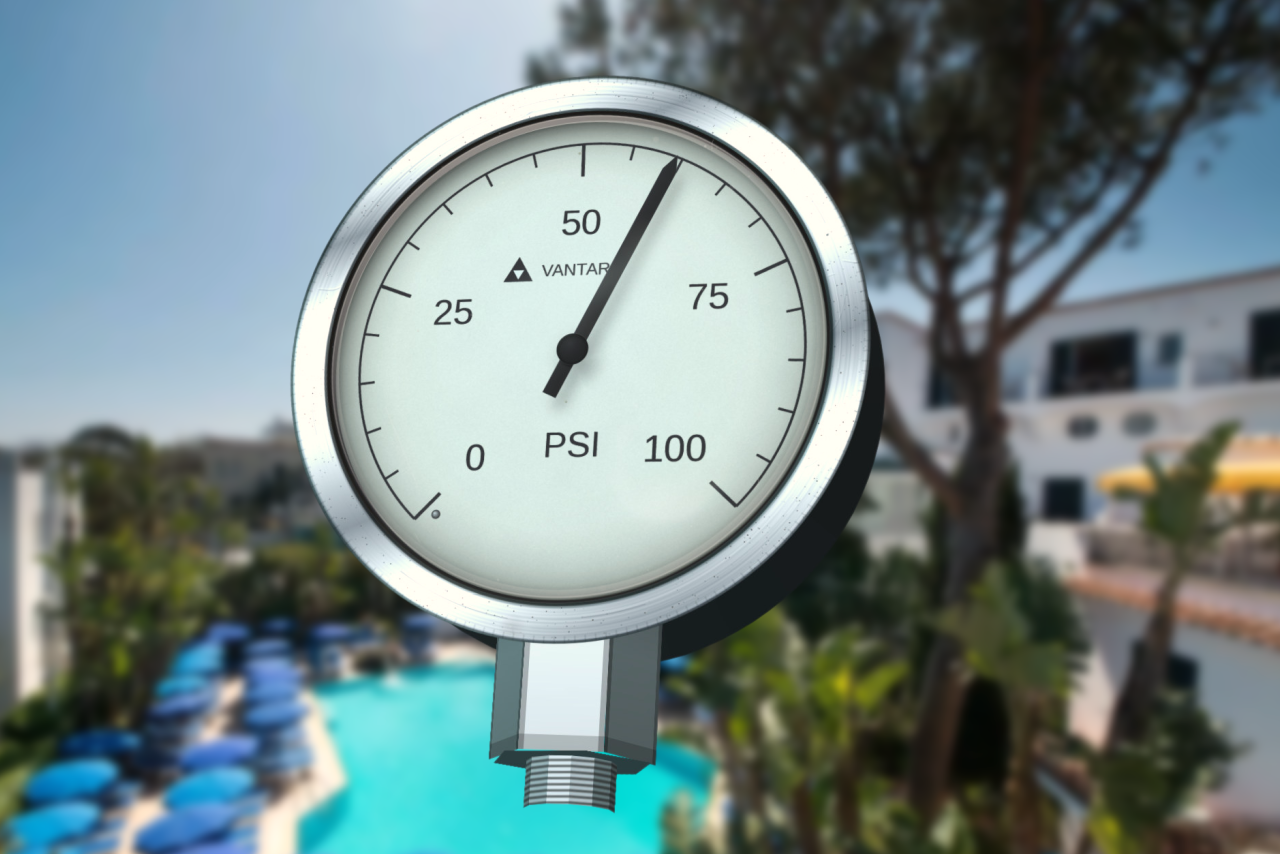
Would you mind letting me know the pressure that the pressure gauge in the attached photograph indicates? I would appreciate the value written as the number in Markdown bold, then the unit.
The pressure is **60** psi
